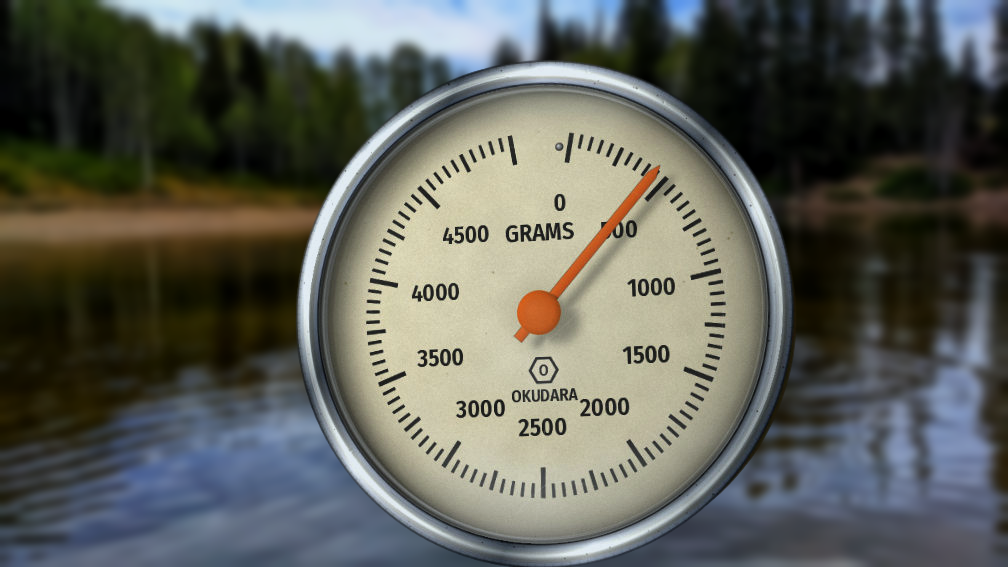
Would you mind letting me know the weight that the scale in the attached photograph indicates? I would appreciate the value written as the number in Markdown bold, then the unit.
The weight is **450** g
